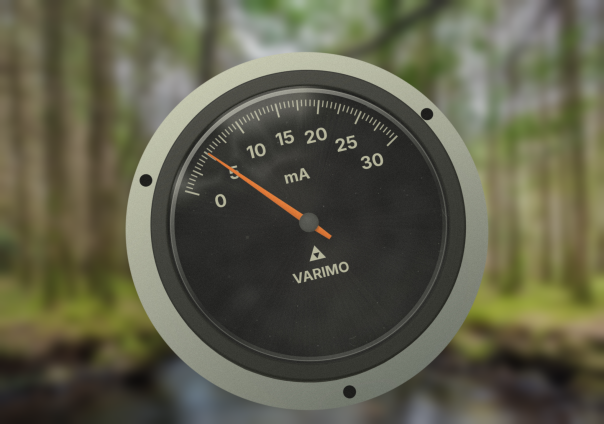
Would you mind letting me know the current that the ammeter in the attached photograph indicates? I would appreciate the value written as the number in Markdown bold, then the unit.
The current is **5** mA
